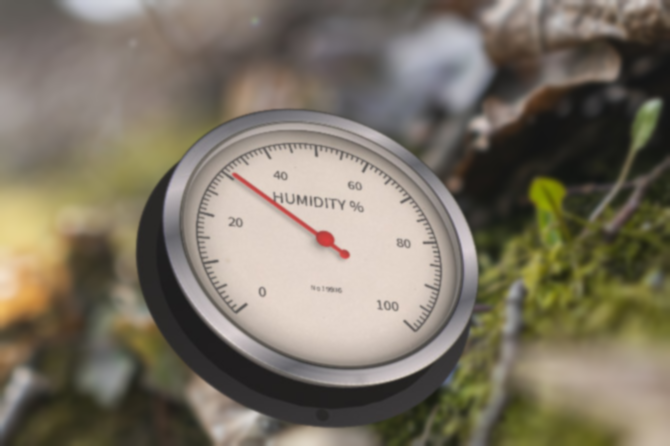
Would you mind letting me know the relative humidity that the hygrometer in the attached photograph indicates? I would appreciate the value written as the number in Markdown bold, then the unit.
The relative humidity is **30** %
